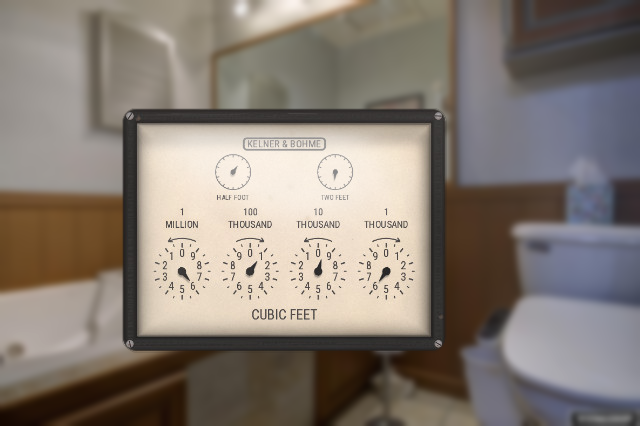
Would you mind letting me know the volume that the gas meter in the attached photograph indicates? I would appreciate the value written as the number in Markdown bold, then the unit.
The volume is **609600** ft³
